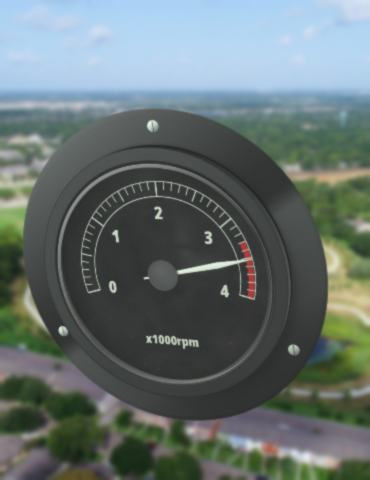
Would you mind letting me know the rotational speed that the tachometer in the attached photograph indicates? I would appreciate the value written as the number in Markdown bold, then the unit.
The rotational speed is **3500** rpm
